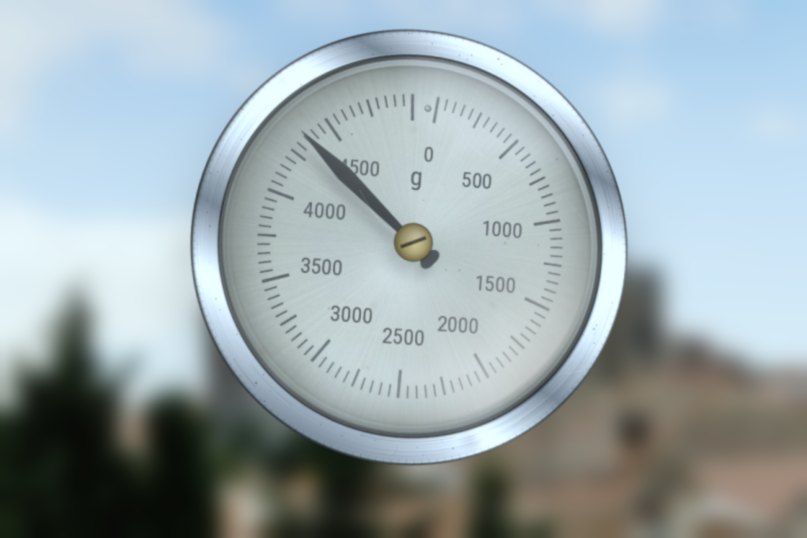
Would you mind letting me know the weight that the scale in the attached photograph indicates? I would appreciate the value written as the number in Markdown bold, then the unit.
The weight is **4350** g
